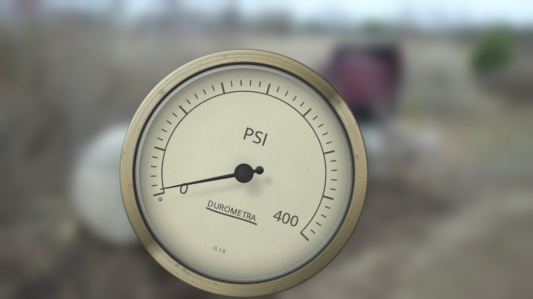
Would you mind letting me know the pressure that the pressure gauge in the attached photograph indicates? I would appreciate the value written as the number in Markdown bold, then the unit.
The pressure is **5** psi
